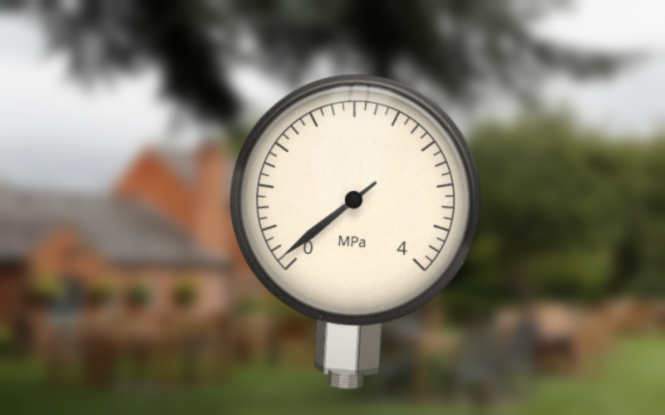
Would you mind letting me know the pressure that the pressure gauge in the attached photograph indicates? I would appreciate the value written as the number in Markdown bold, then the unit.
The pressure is **0.1** MPa
